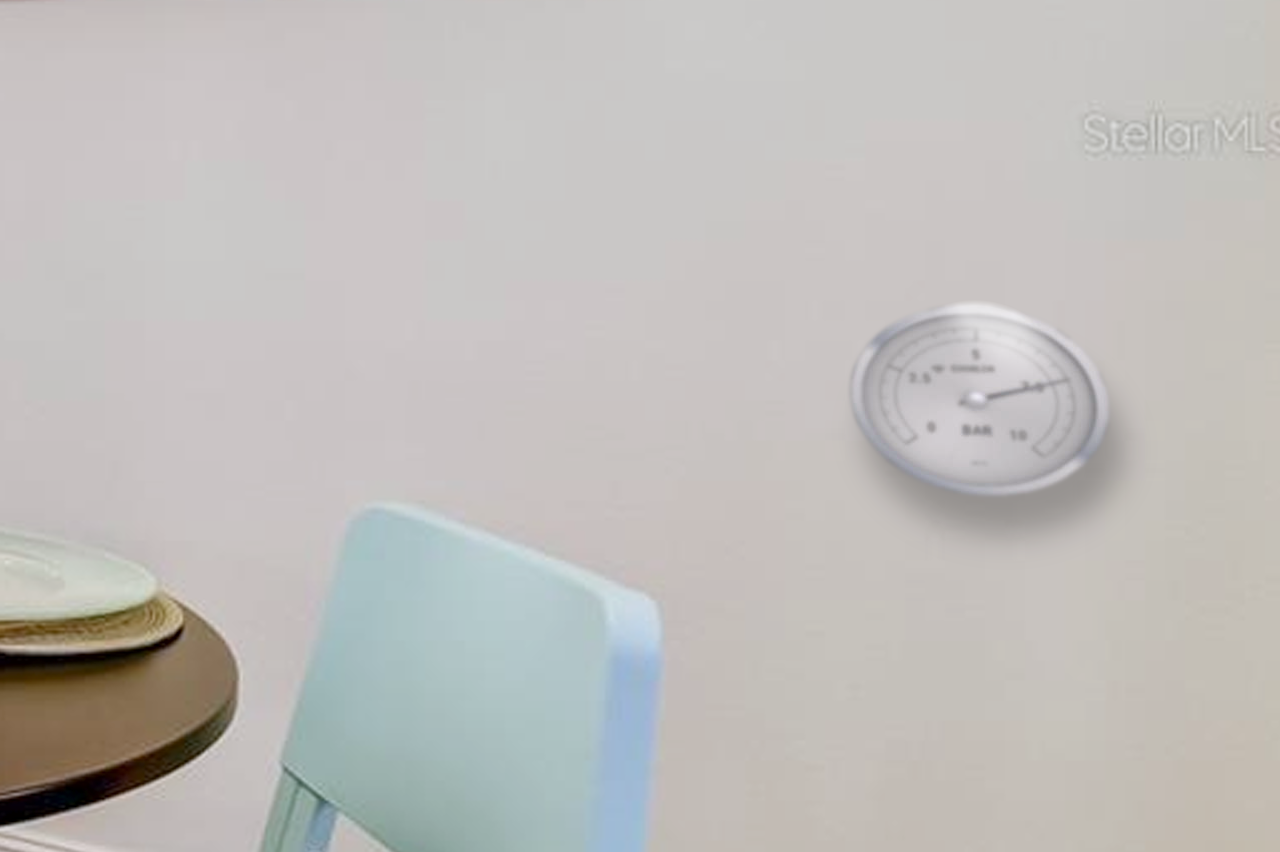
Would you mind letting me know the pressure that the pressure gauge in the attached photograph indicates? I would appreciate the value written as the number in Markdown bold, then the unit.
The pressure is **7.5** bar
